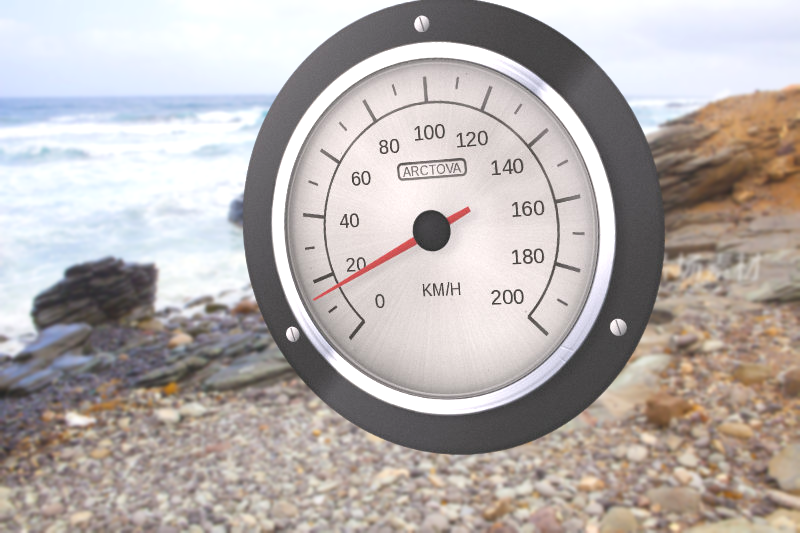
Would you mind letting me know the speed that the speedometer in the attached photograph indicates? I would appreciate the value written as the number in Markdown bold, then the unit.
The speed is **15** km/h
